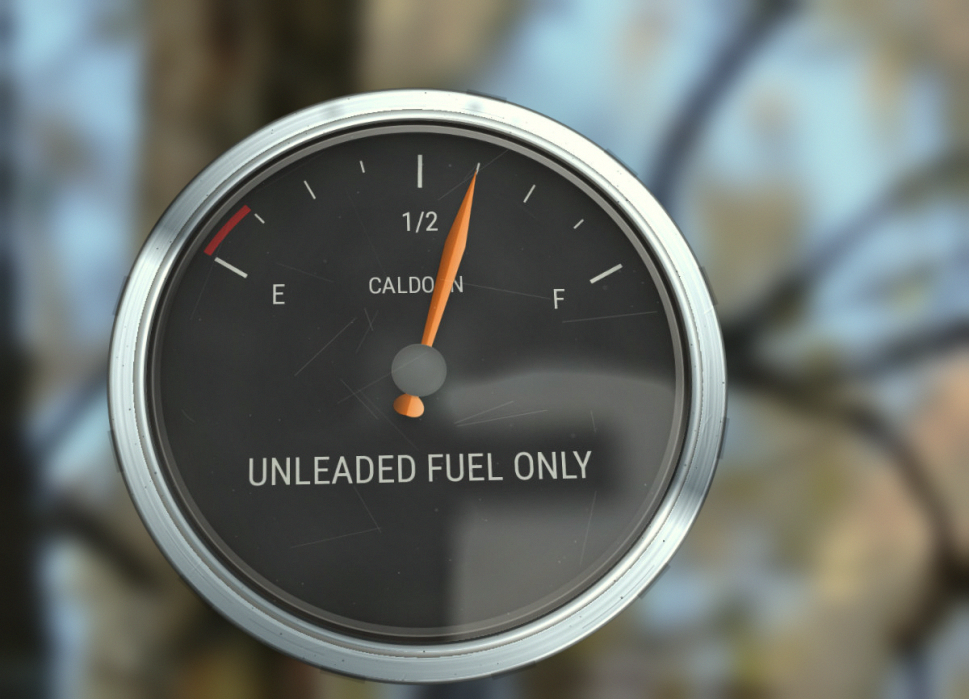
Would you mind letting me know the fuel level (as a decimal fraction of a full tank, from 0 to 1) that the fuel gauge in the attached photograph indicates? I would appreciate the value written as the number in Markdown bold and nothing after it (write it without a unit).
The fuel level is **0.625**
